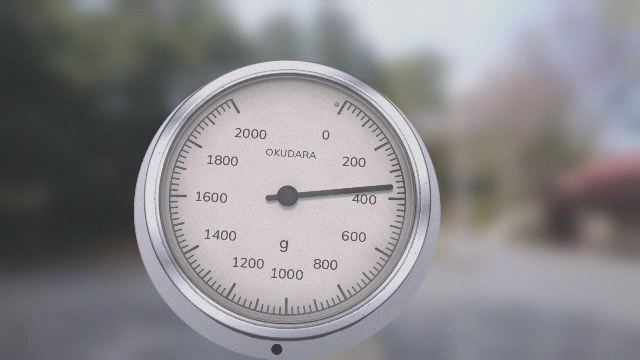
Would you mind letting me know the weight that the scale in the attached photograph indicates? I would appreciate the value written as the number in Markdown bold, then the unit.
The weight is **360** g
